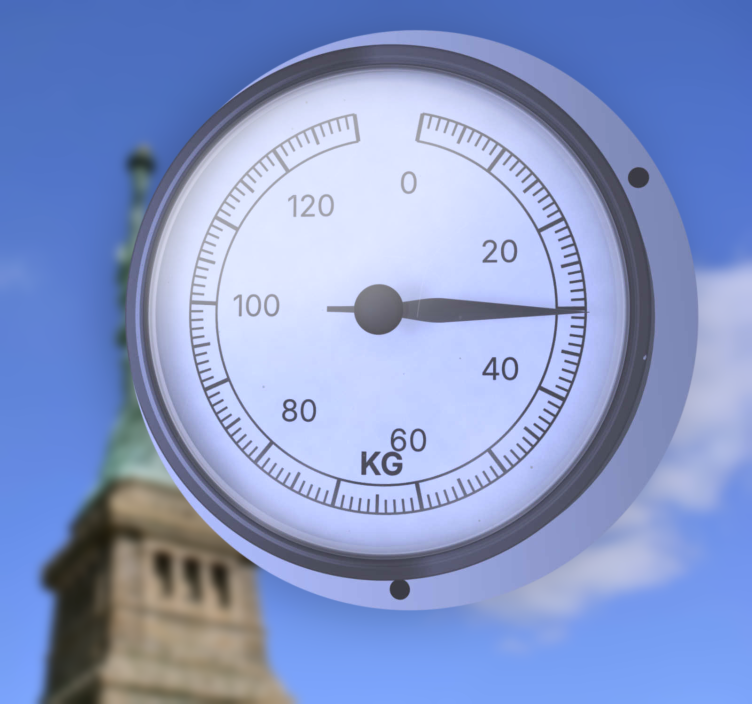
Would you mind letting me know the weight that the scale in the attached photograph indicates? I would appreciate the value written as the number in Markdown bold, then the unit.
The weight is **30.5** kg
